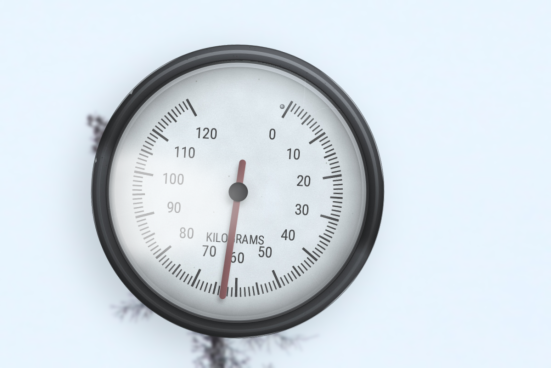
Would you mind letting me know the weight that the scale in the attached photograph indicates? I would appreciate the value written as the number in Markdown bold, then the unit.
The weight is **63** kg
